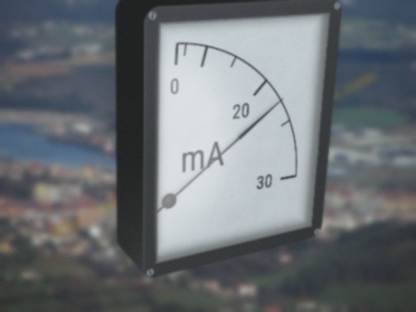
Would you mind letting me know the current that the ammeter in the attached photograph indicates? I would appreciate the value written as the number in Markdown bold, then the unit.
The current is **22.5** mA
